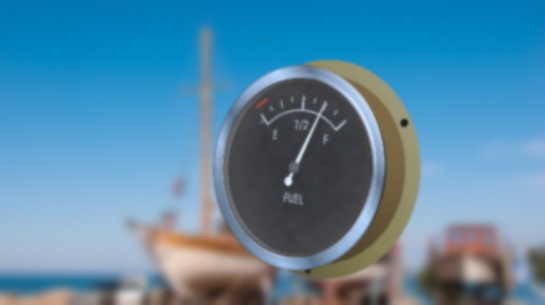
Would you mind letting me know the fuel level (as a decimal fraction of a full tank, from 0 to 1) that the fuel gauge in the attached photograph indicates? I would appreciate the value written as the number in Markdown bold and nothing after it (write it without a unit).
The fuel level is **0.75**
